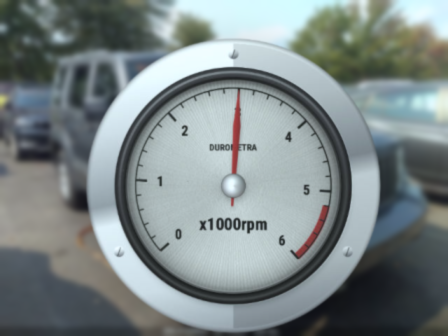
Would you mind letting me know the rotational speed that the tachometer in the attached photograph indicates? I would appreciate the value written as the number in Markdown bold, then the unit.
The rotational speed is **3000** rpm
